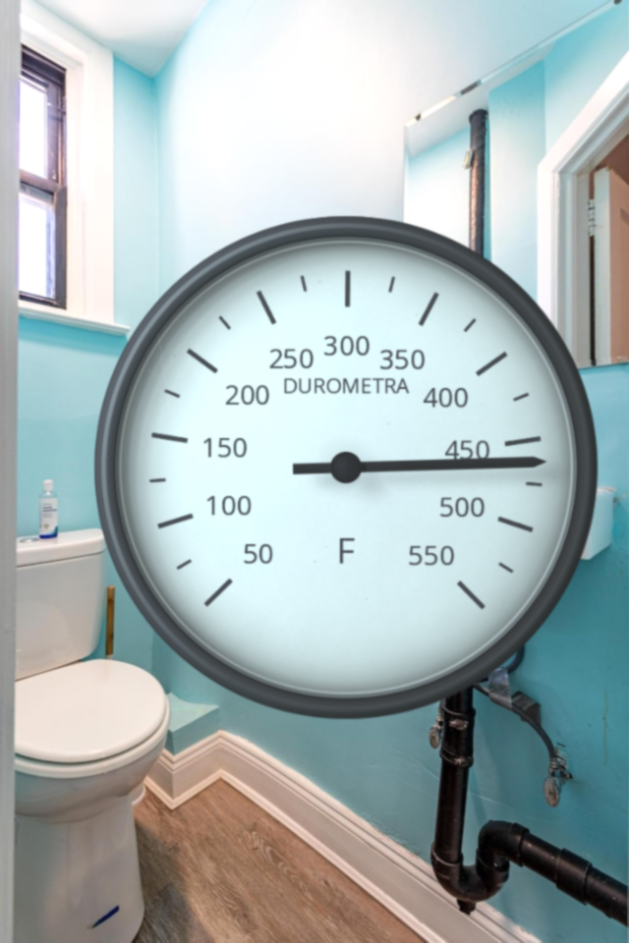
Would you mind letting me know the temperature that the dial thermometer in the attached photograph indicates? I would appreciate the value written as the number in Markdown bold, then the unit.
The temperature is **462.5** °F
